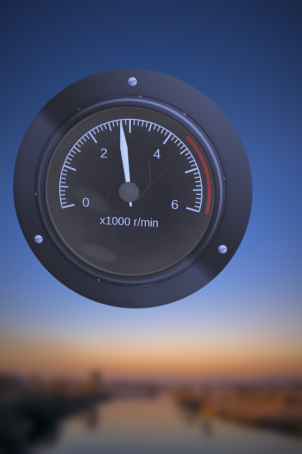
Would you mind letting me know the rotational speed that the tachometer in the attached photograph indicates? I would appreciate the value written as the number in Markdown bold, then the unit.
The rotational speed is **2800** rpm
